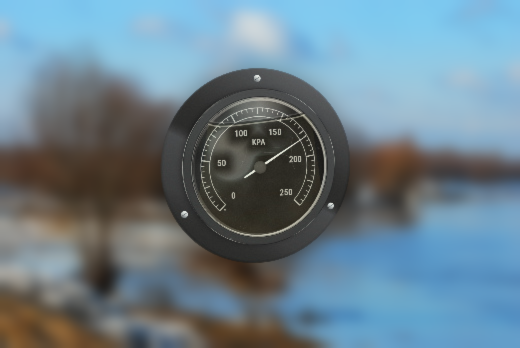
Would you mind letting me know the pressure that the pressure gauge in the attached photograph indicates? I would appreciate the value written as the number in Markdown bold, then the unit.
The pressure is **180** kPa
